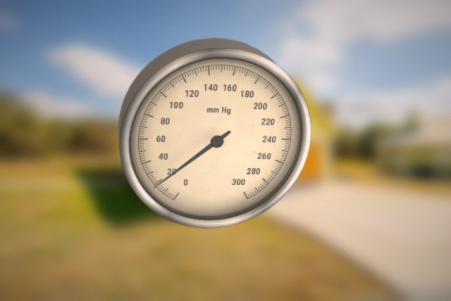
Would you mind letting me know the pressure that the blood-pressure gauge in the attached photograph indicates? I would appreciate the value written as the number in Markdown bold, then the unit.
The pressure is **20** mmHg
